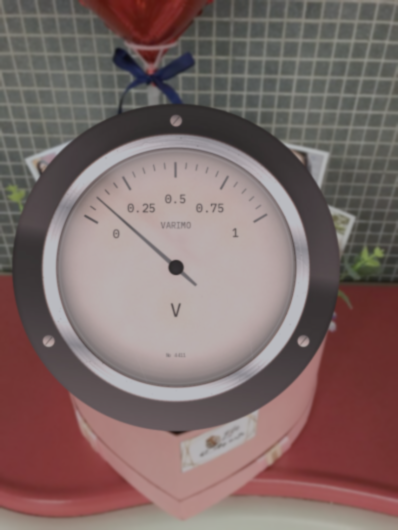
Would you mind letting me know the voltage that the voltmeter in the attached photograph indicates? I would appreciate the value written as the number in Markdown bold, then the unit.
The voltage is **0.1** V
